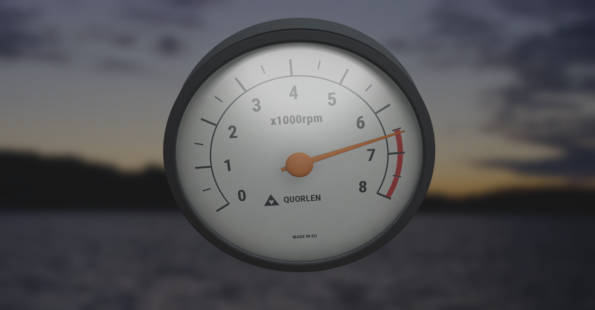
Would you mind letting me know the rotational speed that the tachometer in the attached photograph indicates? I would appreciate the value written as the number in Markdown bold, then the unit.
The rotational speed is **6500** rpm
